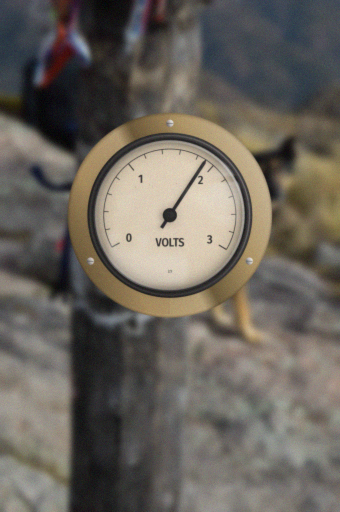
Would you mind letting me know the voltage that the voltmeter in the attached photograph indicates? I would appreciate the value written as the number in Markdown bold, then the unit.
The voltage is **1.9** V
